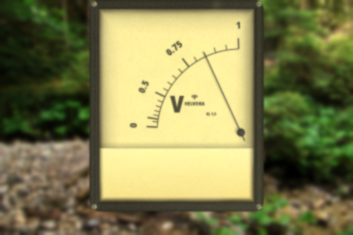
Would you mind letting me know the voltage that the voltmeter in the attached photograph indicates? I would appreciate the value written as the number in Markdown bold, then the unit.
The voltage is **0.85** V
